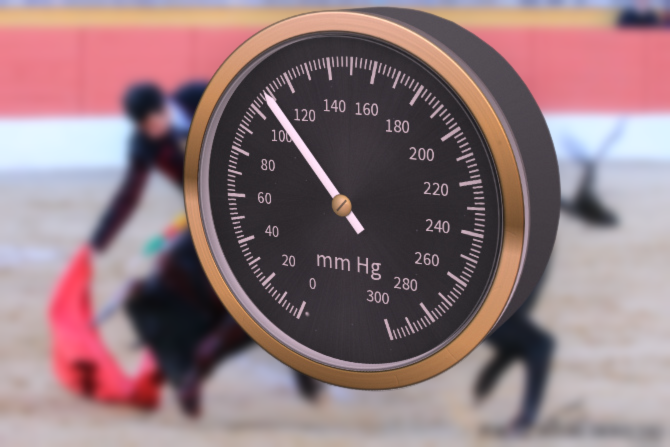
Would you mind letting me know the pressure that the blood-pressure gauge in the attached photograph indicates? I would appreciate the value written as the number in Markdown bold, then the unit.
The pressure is **110** mmHg
